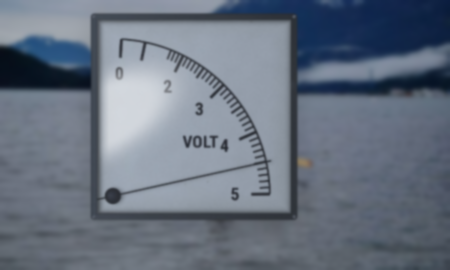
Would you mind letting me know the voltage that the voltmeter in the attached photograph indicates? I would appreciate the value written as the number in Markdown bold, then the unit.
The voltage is **4.5** V
